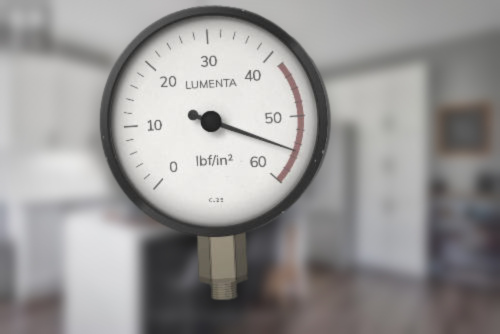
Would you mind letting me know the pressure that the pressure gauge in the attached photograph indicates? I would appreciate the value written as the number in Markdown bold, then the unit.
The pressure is **55** psi
